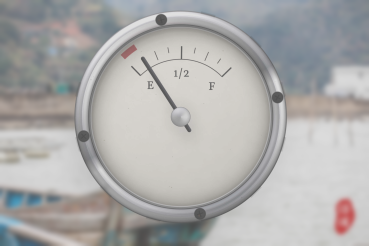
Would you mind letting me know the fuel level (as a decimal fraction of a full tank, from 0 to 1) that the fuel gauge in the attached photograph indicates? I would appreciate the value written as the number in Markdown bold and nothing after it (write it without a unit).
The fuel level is **0.125**
